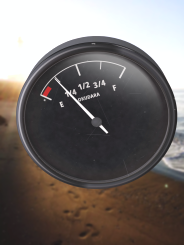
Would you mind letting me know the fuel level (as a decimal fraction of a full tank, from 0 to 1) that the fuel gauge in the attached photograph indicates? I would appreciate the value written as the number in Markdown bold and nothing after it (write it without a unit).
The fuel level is **0.25**
